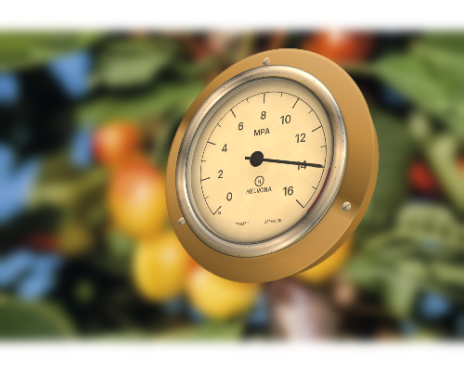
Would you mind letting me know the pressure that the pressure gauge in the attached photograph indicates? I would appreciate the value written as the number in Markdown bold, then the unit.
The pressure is **14** MPa
